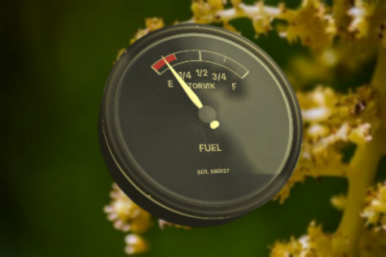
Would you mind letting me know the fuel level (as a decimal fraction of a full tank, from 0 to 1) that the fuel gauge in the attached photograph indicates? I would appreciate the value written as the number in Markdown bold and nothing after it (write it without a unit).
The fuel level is **0.125**
